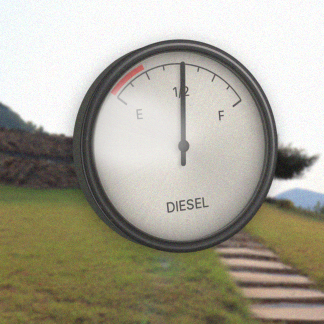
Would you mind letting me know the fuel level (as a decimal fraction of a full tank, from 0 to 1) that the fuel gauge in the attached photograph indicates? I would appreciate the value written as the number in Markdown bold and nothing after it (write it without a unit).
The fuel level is **0.5**
